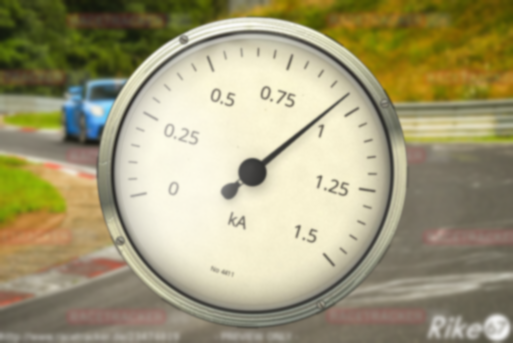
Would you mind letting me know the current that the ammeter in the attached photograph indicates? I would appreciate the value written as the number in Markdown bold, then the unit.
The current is **0.95** kA
